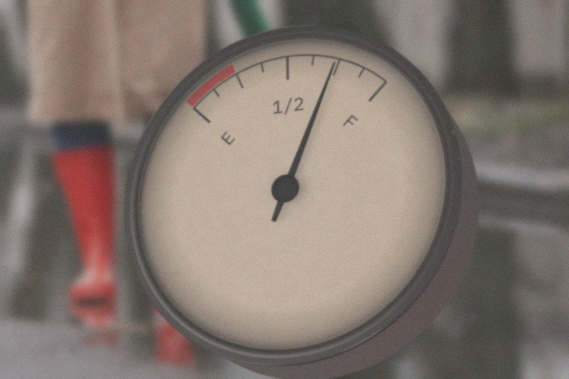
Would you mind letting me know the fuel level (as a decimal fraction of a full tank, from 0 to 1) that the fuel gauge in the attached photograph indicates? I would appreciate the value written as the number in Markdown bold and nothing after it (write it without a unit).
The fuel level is **0.75**
